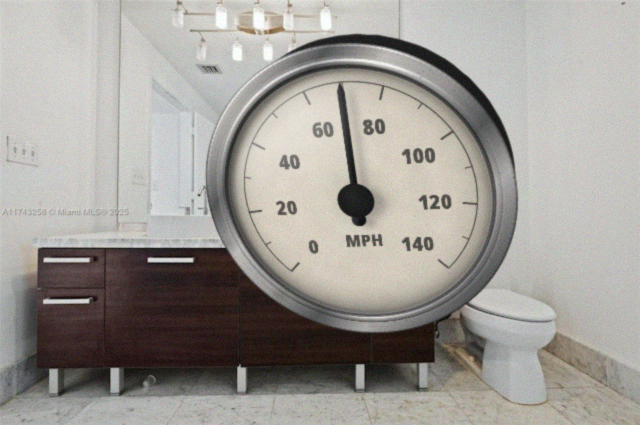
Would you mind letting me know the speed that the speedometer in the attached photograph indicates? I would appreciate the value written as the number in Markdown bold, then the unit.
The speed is **70** mph
